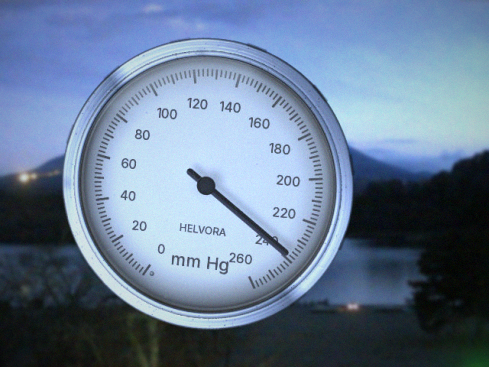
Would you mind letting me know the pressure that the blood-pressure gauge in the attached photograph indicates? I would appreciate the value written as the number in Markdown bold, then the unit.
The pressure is **238** mmHg
